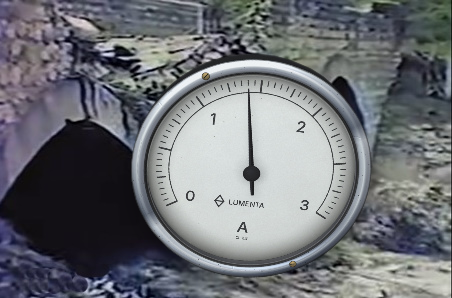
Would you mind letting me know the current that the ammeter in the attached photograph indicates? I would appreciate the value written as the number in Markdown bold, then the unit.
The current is **1.4** A
